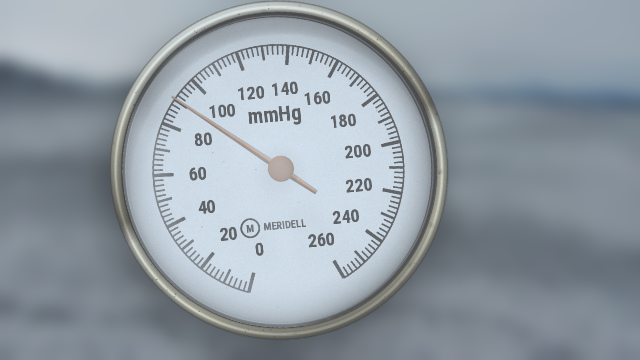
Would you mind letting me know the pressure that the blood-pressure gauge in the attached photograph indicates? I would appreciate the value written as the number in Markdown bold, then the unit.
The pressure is **90** mmHg
